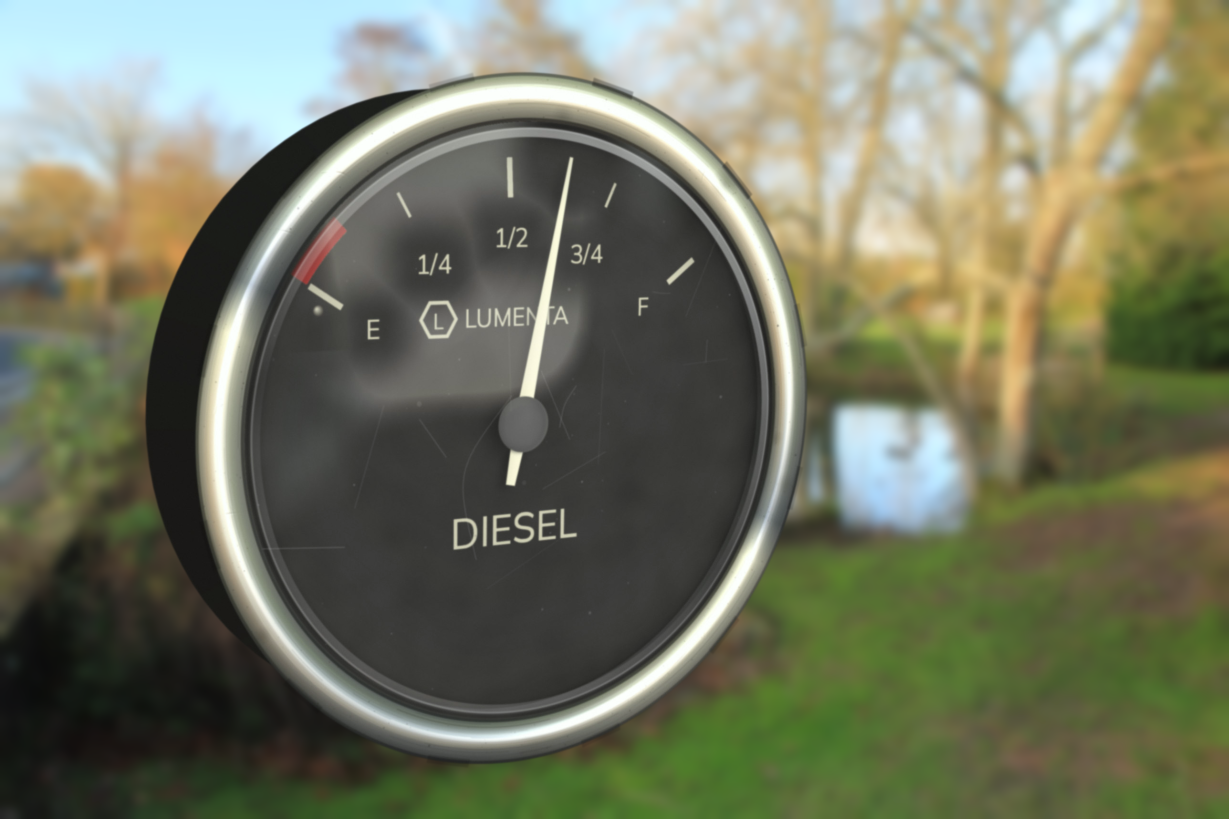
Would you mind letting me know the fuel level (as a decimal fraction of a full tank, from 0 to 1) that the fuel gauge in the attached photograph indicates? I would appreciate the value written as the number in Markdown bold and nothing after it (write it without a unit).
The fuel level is **0.625**
